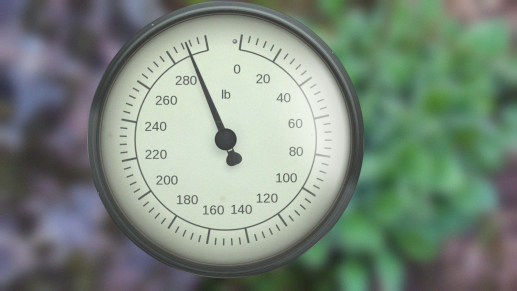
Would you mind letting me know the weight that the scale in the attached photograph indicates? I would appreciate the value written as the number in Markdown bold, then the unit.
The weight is **290** lb
